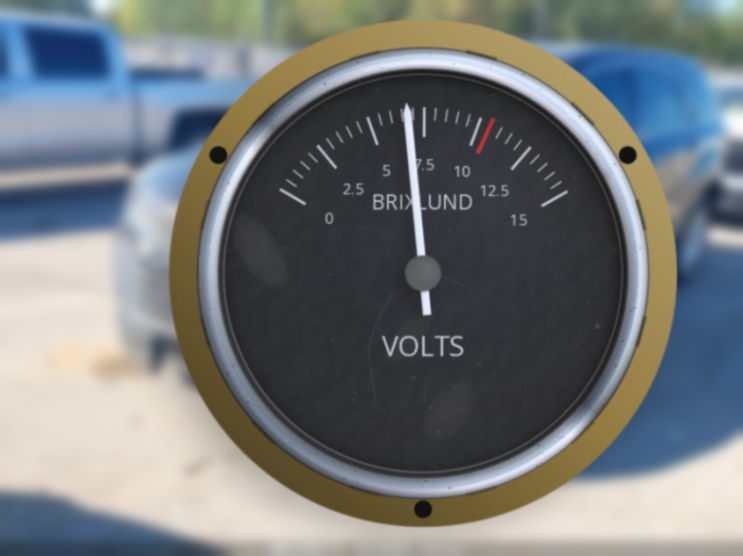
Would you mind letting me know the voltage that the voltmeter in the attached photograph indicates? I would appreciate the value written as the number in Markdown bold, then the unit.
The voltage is **6.75** V
